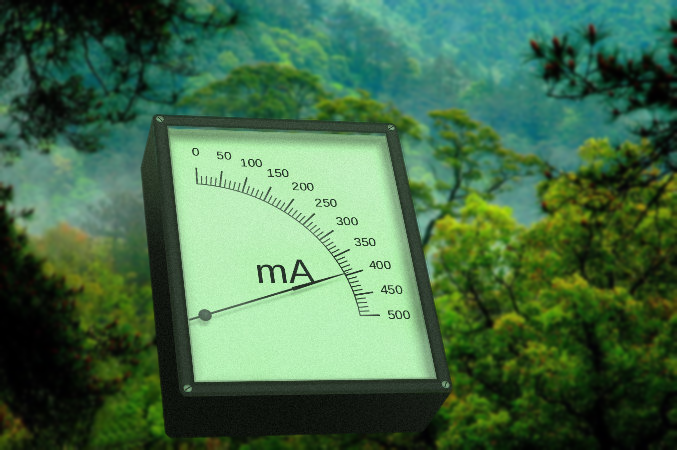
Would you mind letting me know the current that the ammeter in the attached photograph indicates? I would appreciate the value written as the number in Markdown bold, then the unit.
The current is **400** mA
